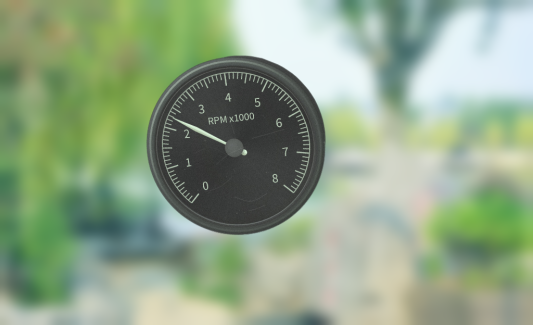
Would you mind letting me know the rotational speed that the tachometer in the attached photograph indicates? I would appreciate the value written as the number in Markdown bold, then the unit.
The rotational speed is **2300** rpm
